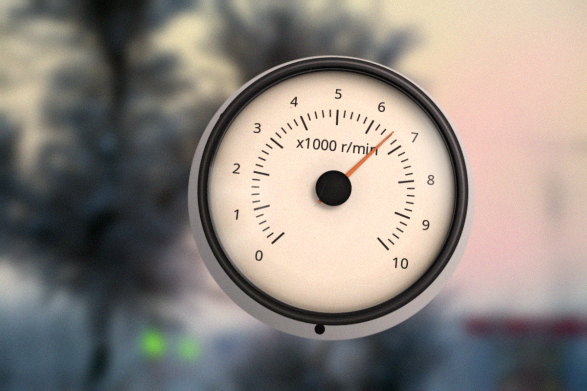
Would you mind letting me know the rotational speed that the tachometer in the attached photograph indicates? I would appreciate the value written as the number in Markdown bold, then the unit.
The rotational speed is **6600** rpm
